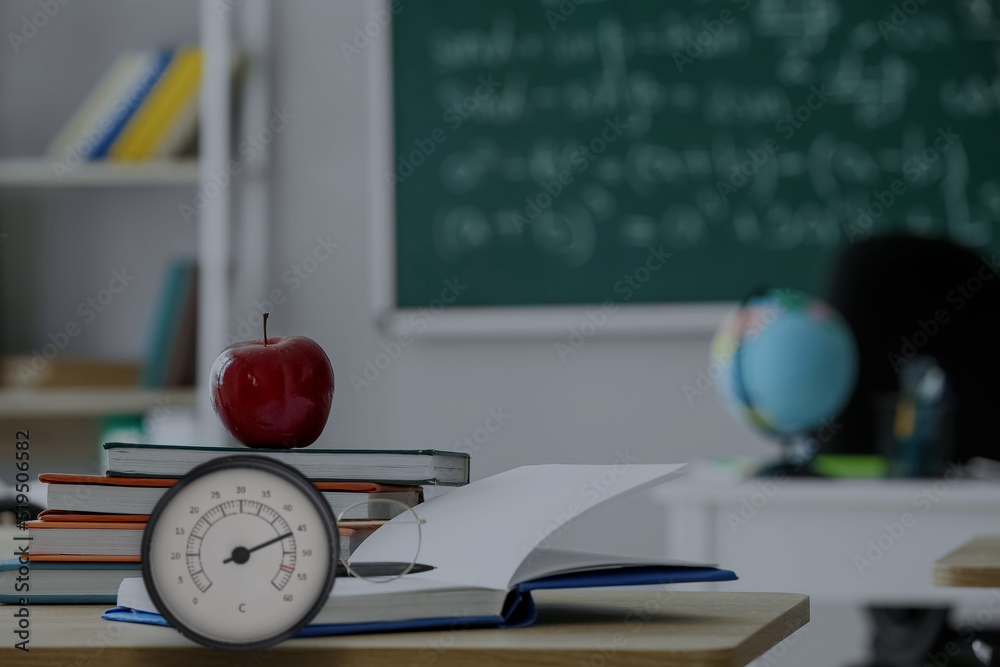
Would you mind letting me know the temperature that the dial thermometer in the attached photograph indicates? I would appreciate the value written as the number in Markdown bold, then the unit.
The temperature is **45** °C
